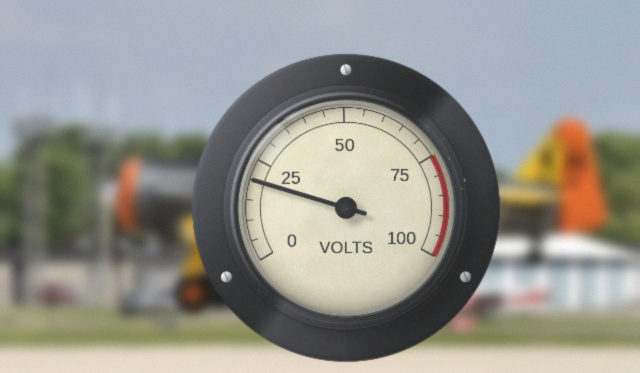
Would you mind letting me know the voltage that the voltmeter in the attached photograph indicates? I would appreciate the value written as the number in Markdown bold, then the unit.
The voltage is **20** V
